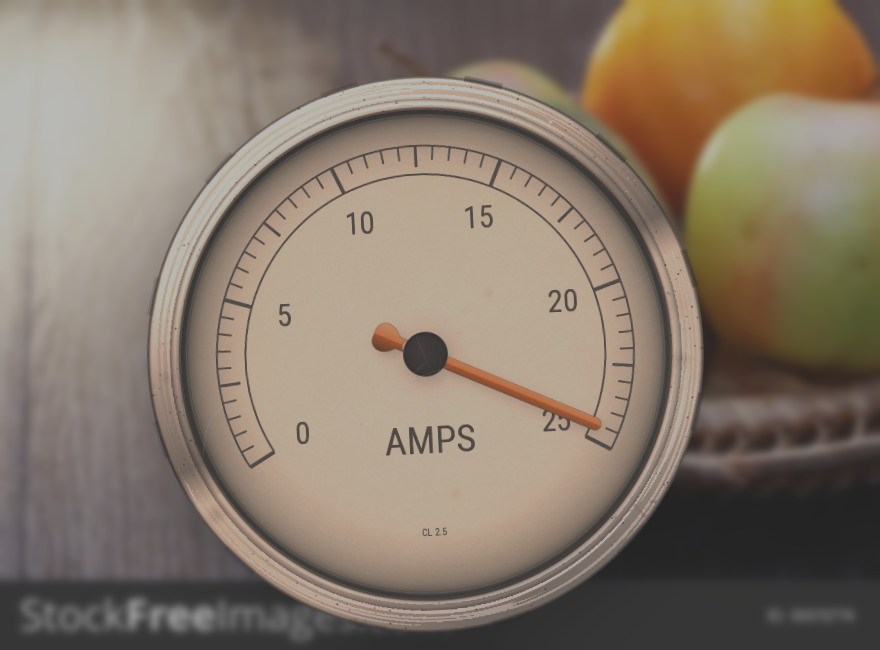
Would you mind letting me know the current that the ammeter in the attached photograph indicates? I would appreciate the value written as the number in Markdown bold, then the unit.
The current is **24.5** A
